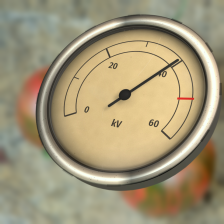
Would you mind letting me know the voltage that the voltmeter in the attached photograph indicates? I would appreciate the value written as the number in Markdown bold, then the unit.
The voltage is **40** kV
